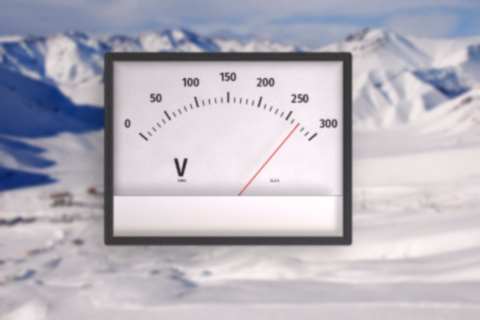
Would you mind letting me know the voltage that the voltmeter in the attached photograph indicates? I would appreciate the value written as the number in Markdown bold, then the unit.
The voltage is **270** V
